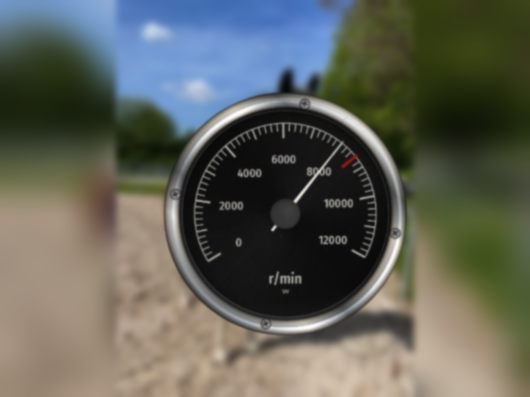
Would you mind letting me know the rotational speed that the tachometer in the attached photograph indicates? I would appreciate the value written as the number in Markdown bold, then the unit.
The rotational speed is **8000** rpm
